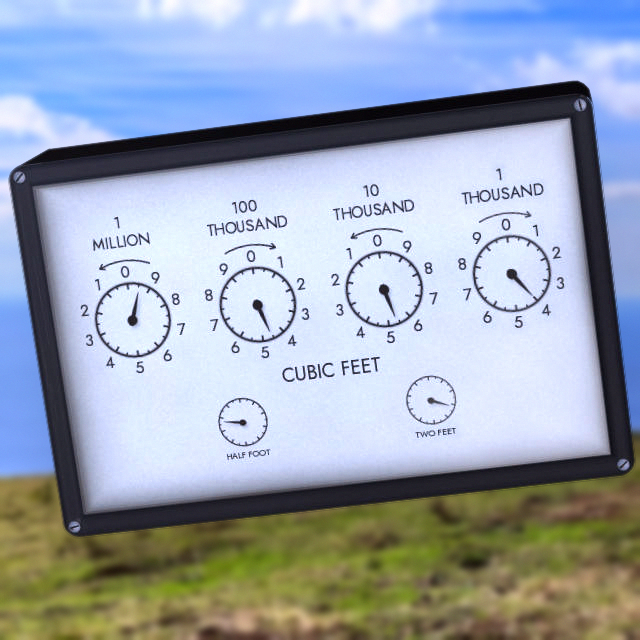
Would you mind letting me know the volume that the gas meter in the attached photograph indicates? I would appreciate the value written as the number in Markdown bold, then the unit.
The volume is **945400** ft³
